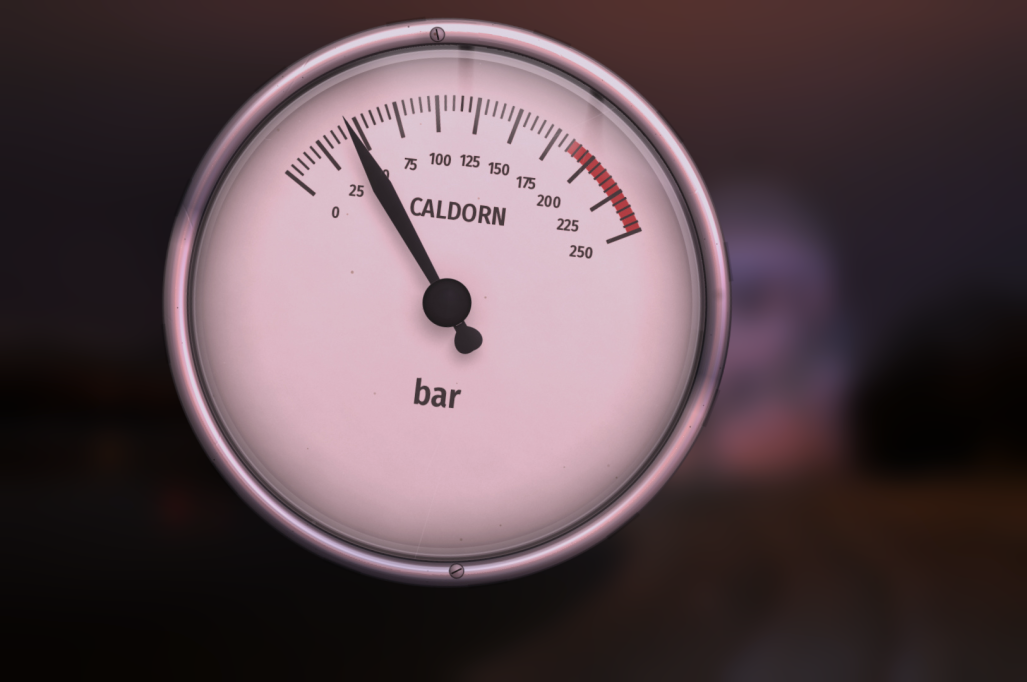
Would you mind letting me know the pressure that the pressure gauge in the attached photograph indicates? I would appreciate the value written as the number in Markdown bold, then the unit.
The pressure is **45** bar
